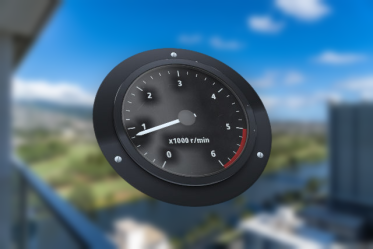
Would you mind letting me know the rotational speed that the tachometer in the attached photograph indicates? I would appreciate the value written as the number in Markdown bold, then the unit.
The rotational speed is **800** rpm
